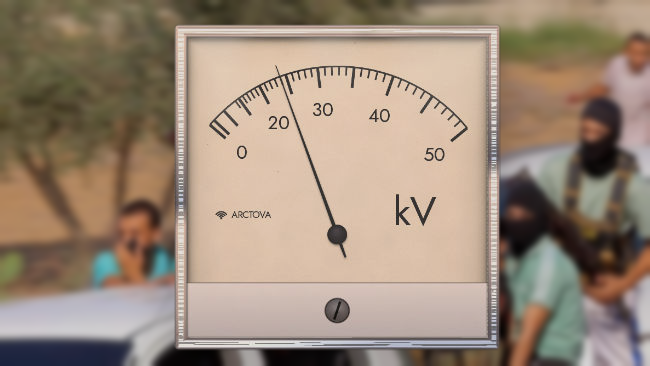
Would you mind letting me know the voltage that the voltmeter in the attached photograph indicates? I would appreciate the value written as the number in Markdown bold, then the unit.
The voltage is **24** kV
